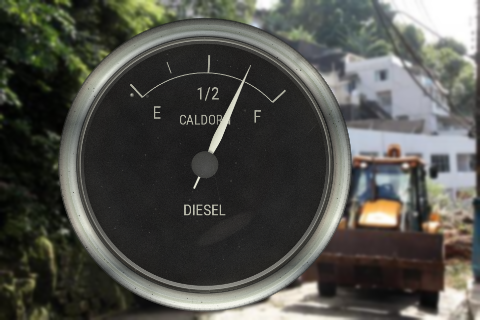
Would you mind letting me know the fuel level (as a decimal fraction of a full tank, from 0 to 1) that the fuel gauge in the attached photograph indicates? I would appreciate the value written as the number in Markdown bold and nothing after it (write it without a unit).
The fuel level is **0.75**
